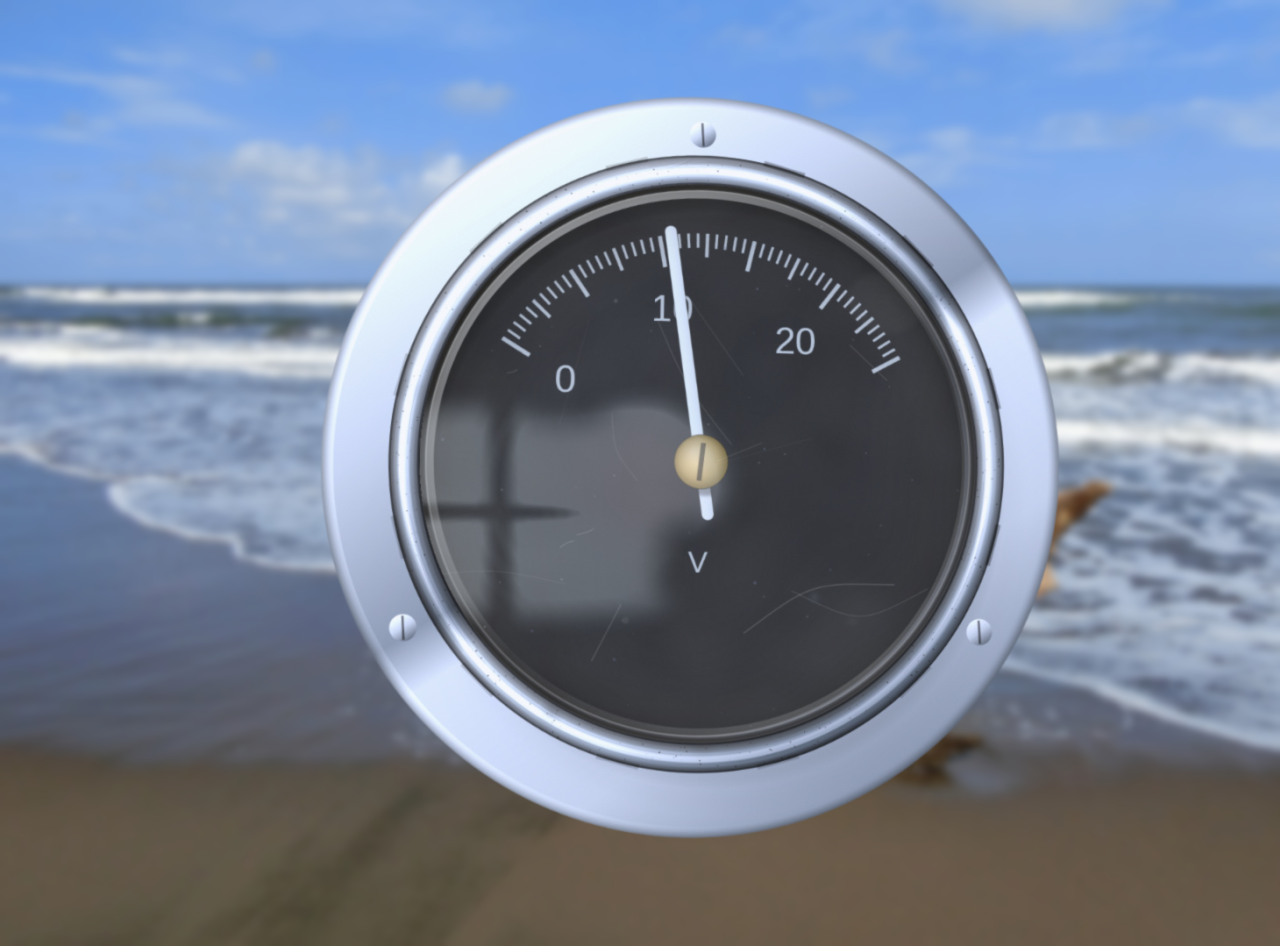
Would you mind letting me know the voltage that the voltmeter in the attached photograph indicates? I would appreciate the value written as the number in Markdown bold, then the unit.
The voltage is **10.5** V
